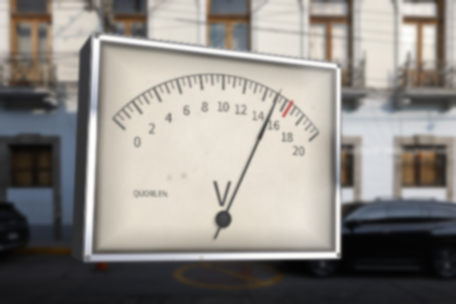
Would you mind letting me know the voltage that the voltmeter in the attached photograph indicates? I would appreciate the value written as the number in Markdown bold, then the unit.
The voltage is **15** V
